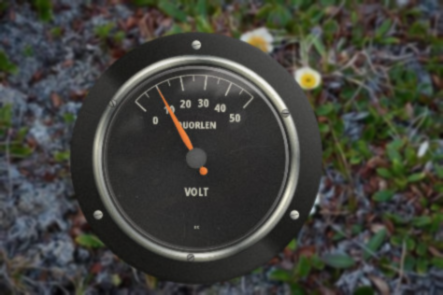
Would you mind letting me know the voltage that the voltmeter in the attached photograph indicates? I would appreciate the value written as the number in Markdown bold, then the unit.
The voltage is **10** V
